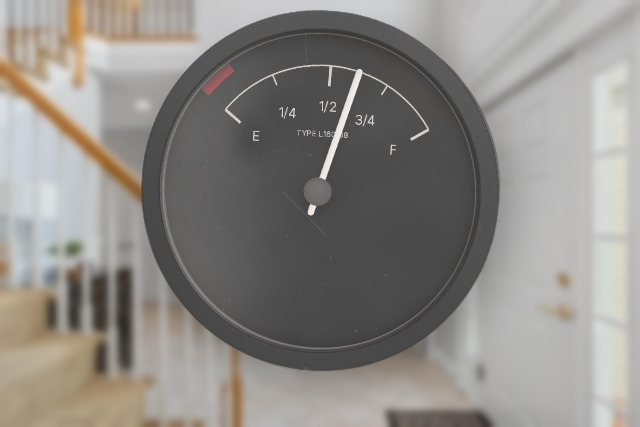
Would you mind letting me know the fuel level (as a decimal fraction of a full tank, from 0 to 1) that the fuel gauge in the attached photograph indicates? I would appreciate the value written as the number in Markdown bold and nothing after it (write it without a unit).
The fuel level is **0.625**
